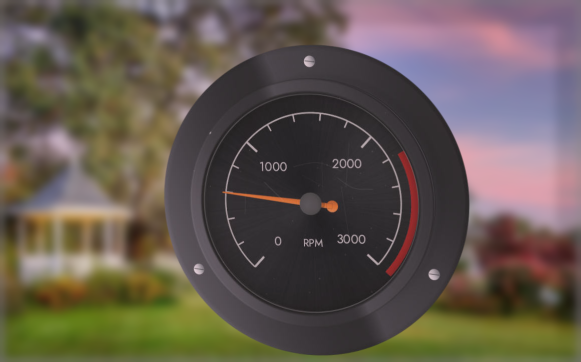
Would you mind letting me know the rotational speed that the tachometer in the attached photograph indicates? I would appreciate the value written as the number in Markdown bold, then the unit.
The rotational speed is **600** rpm
